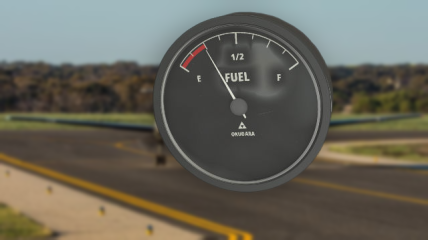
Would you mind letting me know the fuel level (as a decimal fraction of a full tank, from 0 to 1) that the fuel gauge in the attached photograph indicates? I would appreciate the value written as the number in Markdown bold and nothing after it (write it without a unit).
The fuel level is **0.25**
